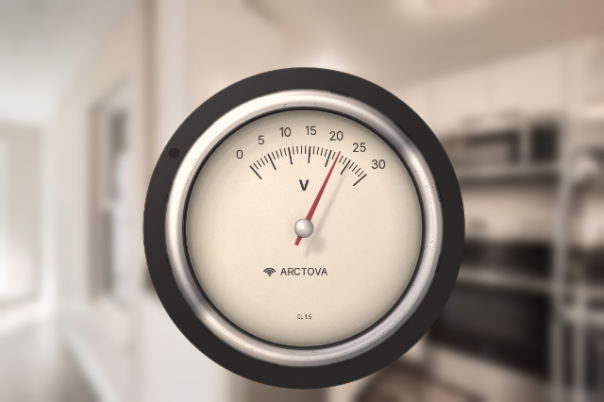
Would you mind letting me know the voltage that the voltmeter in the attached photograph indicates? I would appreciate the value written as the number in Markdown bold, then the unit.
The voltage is **22** V
